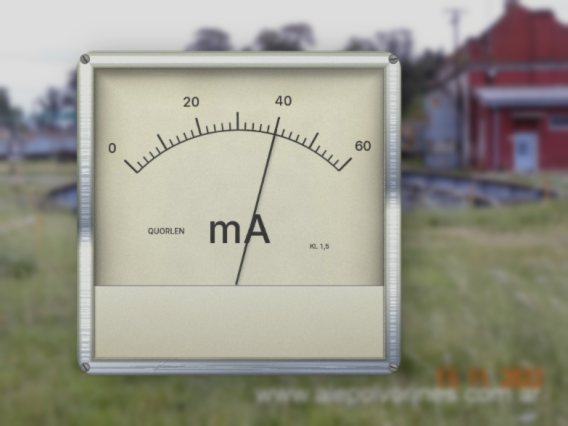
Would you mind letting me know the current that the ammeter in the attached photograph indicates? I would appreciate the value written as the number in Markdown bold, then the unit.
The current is **40** mA
